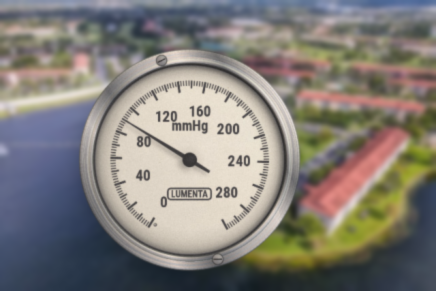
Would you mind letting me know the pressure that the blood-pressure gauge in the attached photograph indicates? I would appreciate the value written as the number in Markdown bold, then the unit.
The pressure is **90** mmHg
